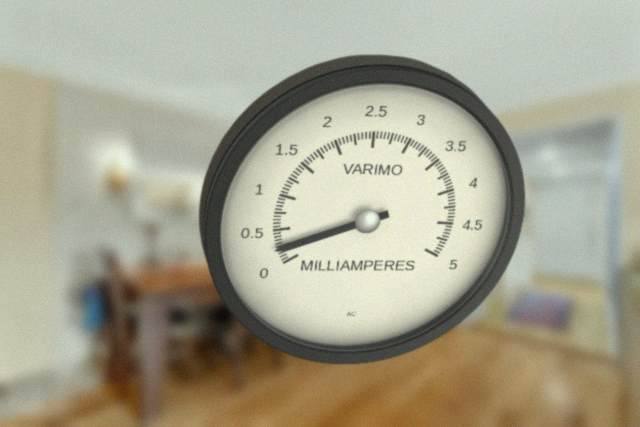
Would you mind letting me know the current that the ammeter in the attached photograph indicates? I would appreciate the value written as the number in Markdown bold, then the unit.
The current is **0.25** mA
